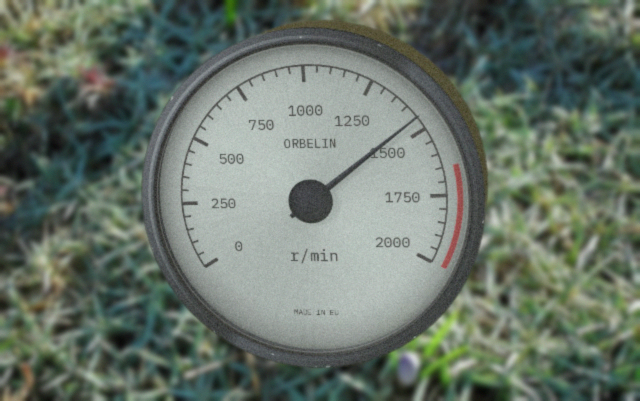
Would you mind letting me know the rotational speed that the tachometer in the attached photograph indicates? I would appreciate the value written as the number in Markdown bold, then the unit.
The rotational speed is **1450** rpm
